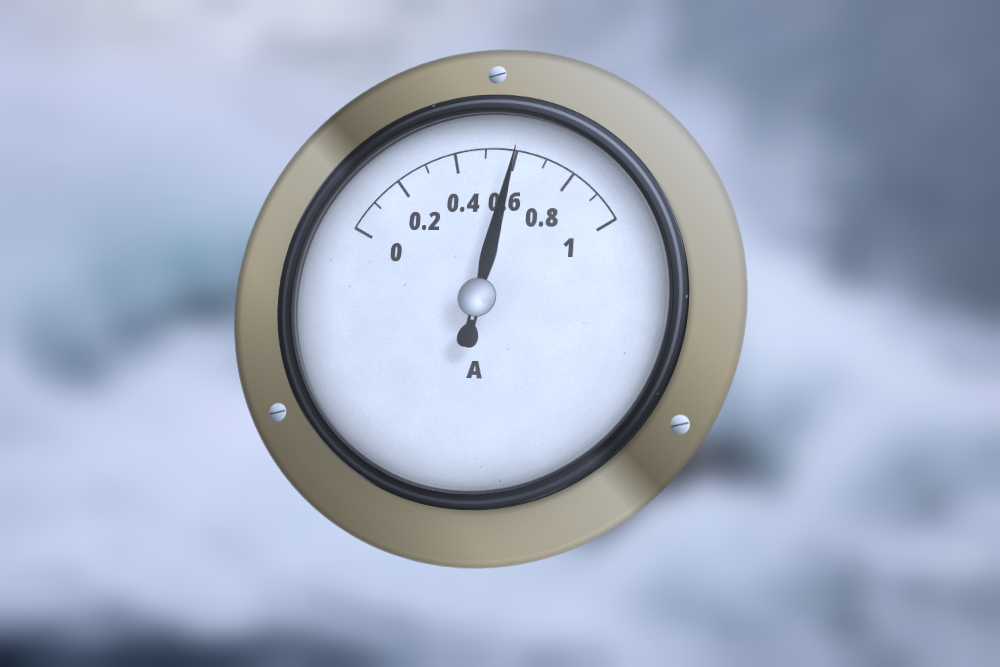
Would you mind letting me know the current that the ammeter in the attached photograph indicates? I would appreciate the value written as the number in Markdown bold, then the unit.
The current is **0.6** A
